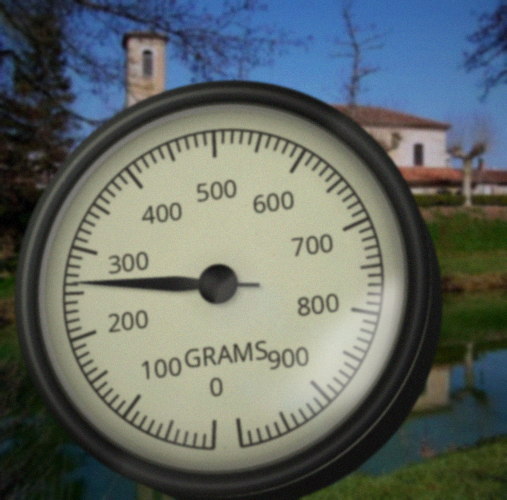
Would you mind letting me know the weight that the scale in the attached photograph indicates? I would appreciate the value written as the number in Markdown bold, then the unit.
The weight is **260** g
